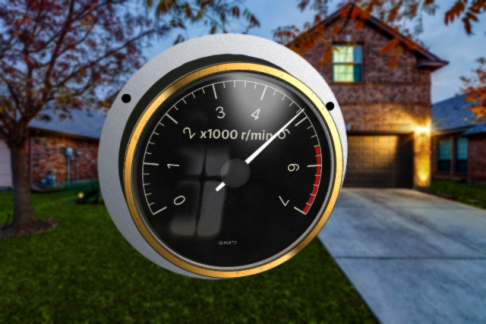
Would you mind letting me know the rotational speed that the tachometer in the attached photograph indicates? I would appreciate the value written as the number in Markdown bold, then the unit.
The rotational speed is **4800** rpm
